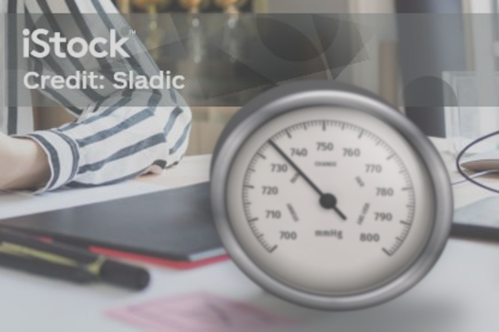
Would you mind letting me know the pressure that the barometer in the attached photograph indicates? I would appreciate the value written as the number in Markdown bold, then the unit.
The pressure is **735** mmHg
